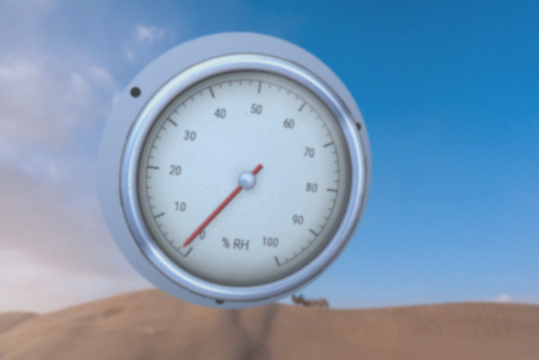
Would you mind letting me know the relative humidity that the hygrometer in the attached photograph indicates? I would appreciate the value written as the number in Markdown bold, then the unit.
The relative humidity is **2** %
